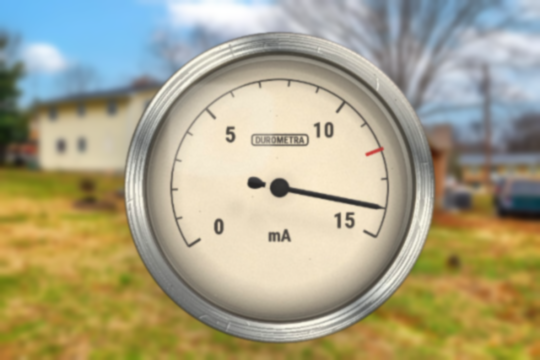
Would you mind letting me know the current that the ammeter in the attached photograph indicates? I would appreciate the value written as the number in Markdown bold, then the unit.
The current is **14** mA
